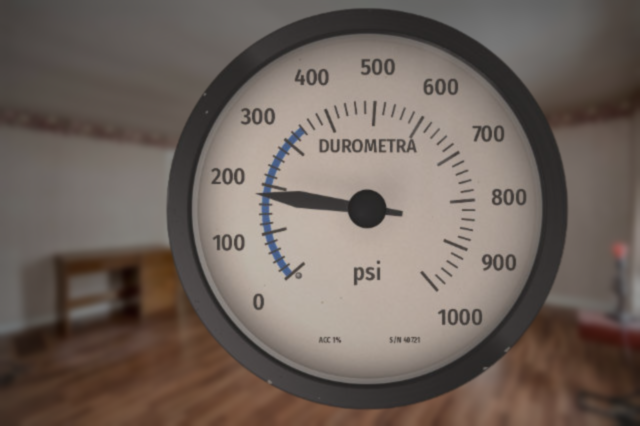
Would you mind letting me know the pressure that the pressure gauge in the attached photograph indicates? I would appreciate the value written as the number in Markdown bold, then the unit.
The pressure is **180** psi
